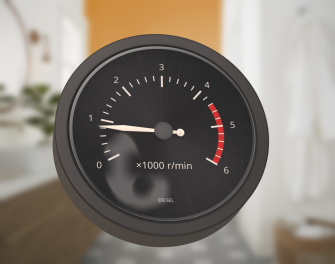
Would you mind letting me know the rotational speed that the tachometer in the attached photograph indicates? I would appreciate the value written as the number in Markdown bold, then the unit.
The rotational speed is **800** rpm
